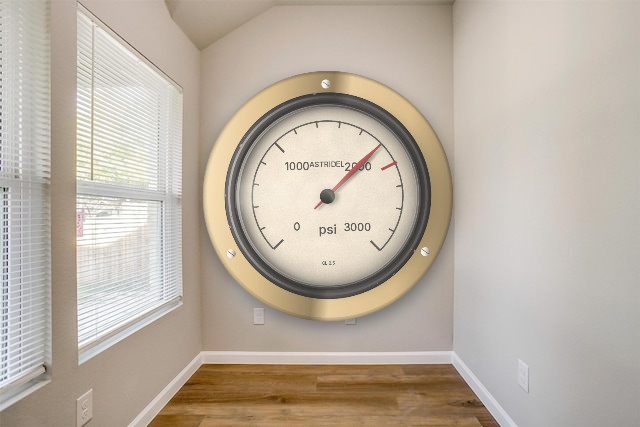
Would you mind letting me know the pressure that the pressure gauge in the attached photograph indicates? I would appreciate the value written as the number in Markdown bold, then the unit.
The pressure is **2000** psi
